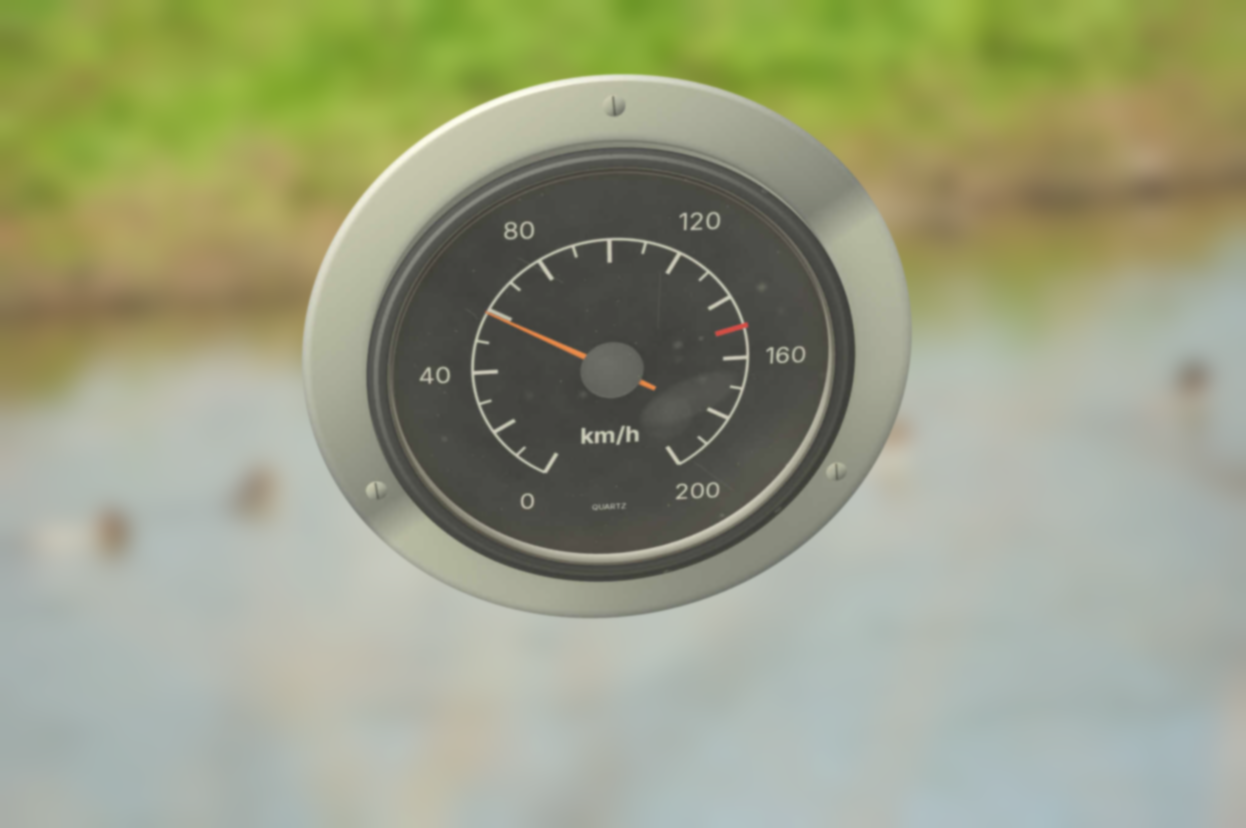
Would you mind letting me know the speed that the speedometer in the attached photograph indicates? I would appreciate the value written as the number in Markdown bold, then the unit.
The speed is **60** km/h
